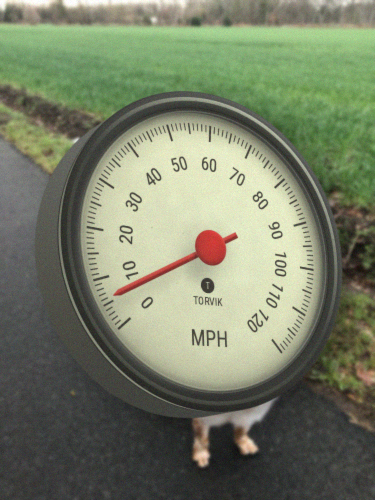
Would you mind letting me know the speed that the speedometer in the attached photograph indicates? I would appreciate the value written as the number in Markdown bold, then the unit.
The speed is **6** mph
